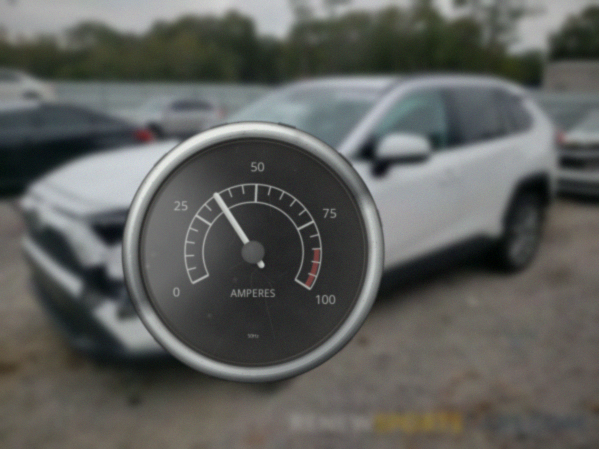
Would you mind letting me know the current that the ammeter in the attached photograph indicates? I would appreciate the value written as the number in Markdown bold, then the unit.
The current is **35** A
